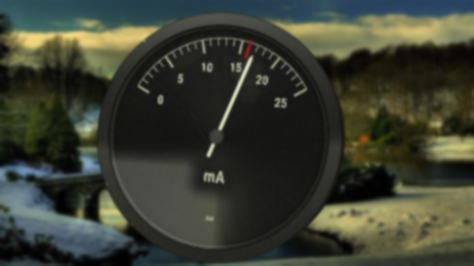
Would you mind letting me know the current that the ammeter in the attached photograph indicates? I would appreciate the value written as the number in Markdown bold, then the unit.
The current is **17** mA
